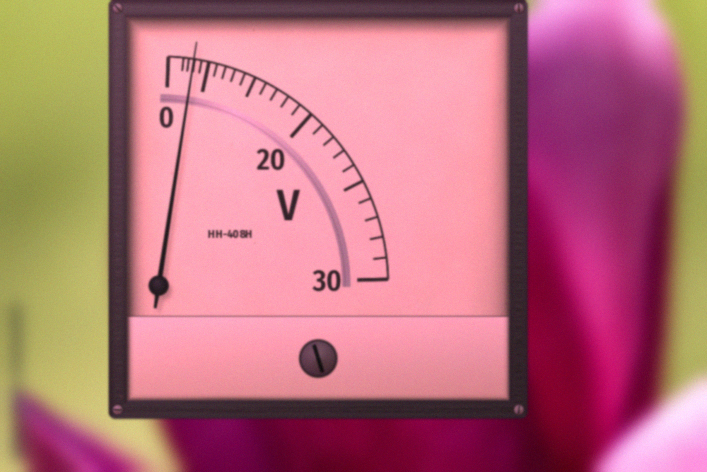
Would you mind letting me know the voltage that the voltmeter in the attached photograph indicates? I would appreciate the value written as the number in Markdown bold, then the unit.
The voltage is **8** V
